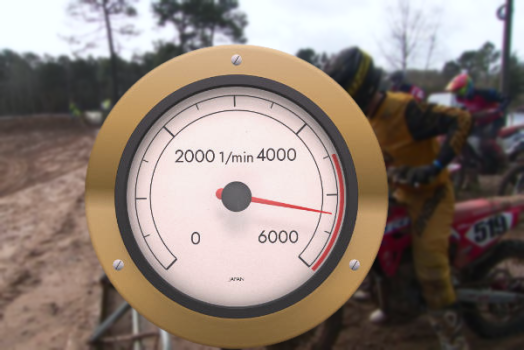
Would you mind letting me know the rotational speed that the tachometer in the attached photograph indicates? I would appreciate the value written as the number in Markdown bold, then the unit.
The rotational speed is **5250** rpm
